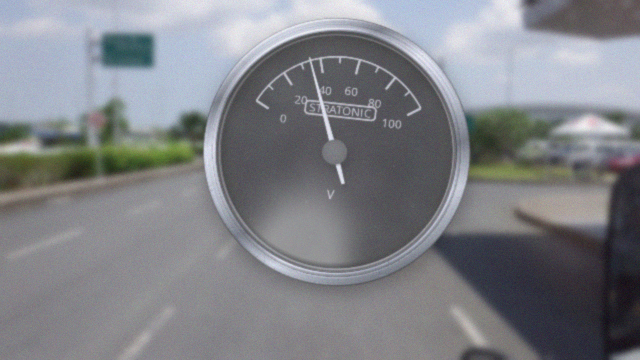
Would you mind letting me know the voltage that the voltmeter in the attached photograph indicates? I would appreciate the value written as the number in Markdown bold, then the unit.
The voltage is **35** V
